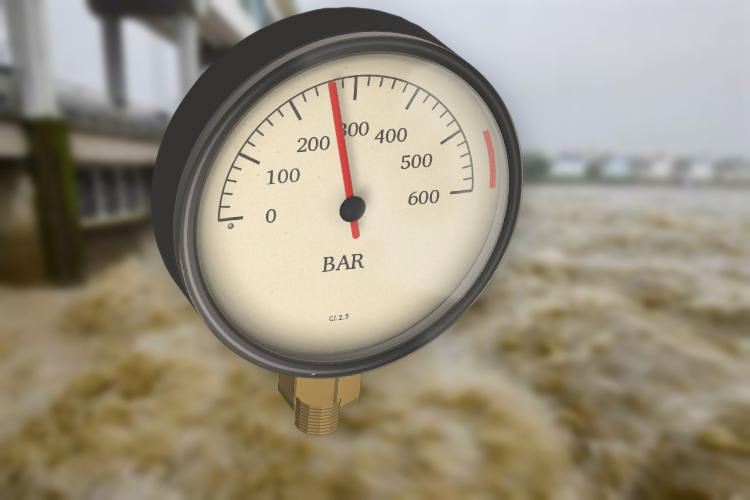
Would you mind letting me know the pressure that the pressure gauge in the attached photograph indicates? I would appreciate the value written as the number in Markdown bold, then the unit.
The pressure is **260** bar
